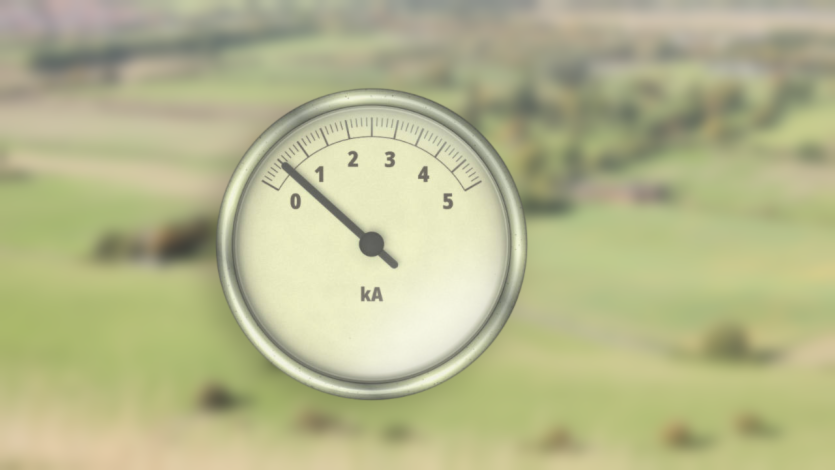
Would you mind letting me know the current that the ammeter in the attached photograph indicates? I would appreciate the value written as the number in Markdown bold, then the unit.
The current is **0.5** kA
